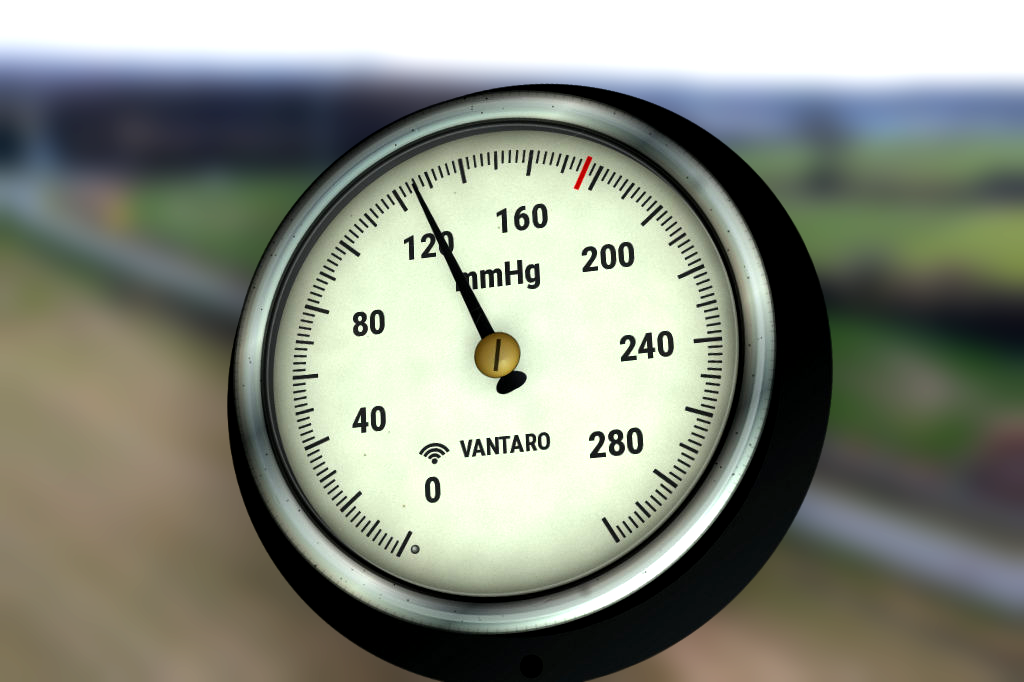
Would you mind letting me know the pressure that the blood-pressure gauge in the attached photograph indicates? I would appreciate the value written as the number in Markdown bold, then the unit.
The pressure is **126** mmHg
